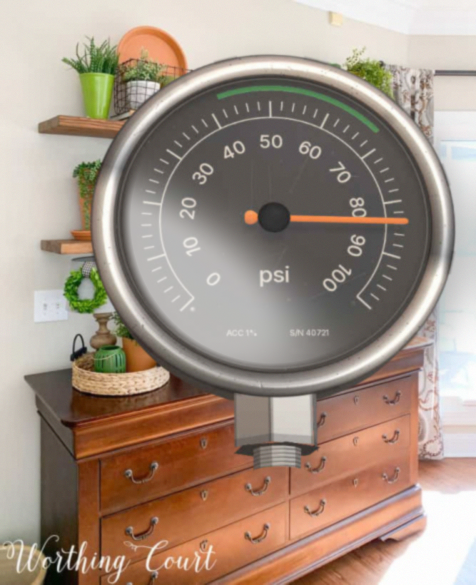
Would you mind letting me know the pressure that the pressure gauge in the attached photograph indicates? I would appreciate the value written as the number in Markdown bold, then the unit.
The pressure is **84** psi
